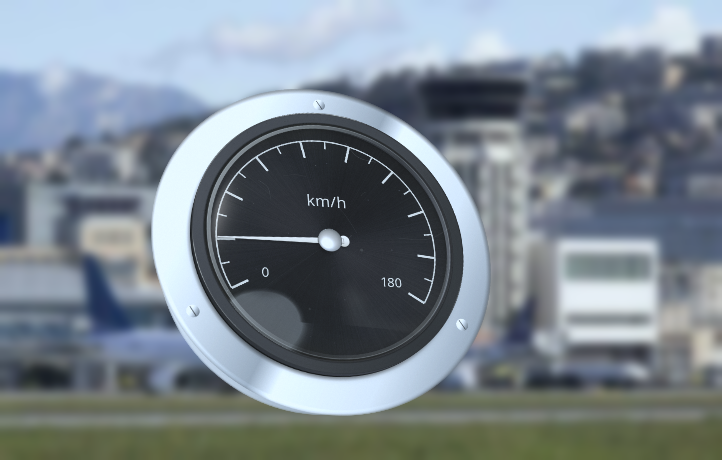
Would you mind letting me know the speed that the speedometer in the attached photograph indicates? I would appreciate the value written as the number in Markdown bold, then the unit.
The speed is **20** km/h
